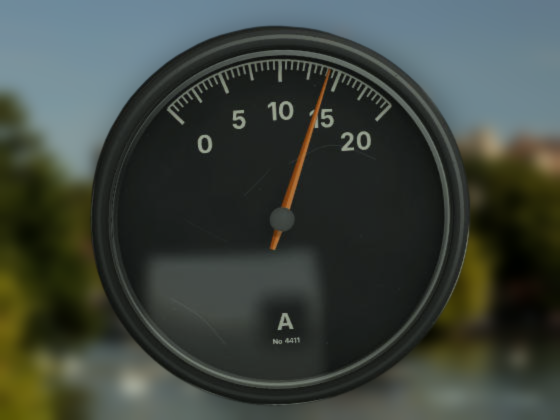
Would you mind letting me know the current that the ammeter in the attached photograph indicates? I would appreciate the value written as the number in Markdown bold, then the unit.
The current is **14** A
